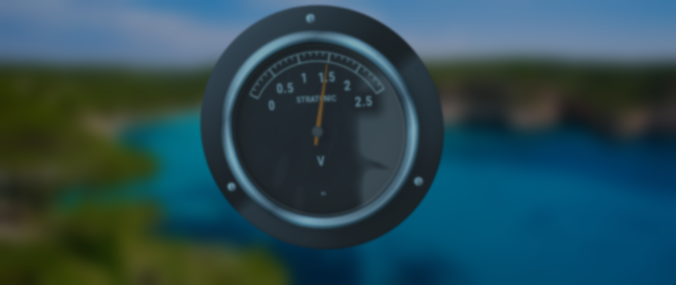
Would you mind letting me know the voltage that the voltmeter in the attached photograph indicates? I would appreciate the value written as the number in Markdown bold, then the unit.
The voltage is **1.5** V
